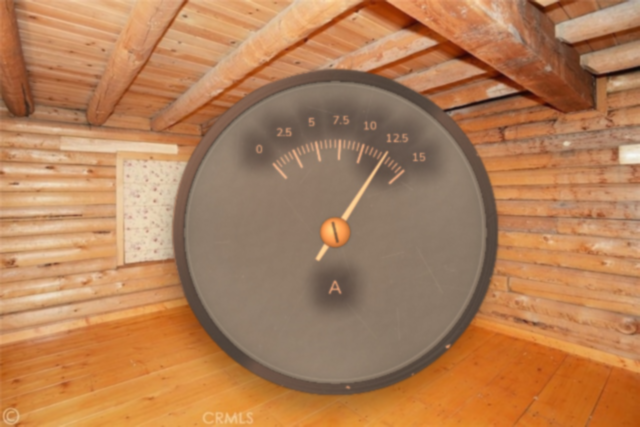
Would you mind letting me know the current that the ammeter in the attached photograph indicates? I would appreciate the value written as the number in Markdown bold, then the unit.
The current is **12.5** A
